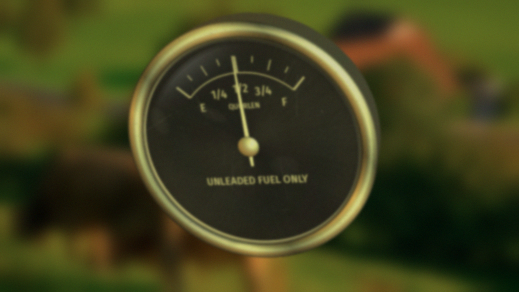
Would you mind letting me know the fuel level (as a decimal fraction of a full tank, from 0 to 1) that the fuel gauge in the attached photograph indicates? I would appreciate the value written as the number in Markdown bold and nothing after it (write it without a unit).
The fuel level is **0.5**
